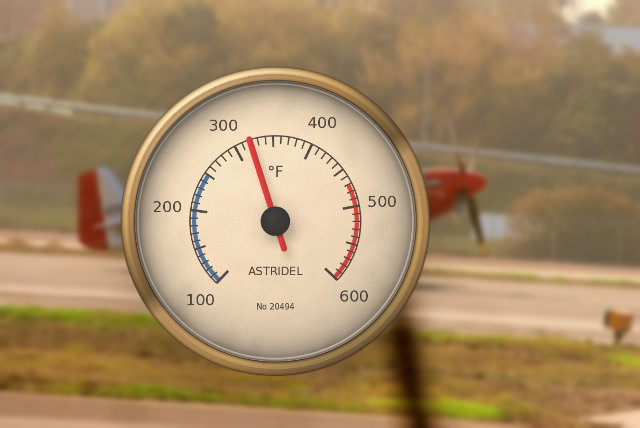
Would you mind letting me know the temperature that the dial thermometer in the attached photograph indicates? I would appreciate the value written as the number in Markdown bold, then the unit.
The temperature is **320** °F
